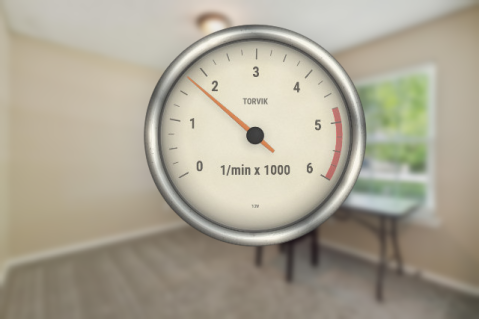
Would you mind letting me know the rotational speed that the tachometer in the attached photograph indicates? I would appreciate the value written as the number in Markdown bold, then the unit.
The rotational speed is **1750** rpm
